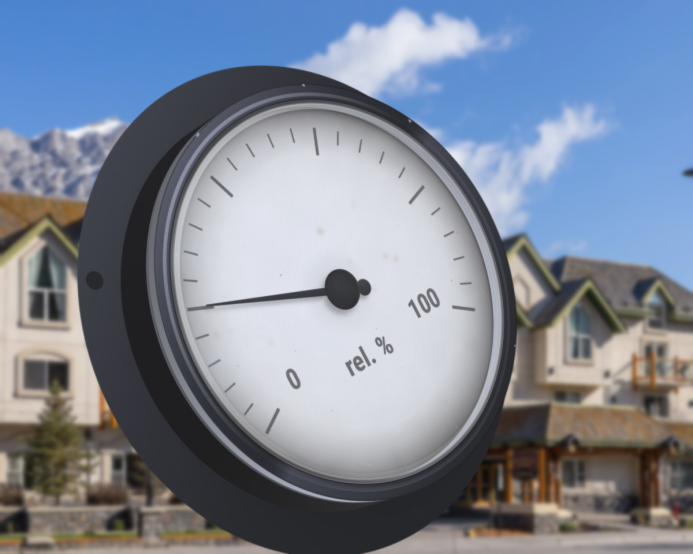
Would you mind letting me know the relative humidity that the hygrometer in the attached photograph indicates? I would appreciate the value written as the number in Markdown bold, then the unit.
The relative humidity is **20** %
